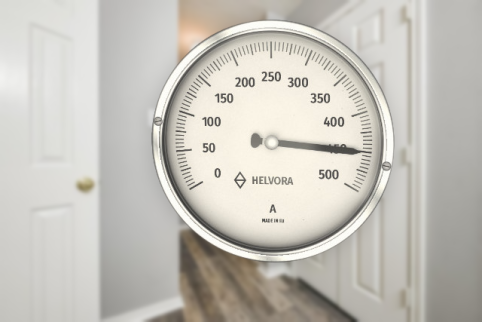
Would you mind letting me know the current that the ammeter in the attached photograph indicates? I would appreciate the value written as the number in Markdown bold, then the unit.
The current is **450** A
